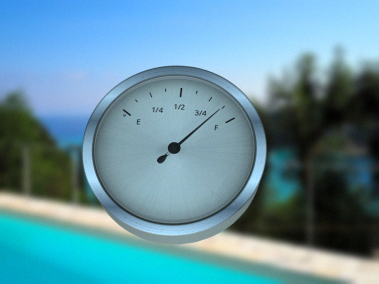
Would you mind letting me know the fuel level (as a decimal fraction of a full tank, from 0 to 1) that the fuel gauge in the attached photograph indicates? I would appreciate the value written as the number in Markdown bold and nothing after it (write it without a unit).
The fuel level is **0.875**
